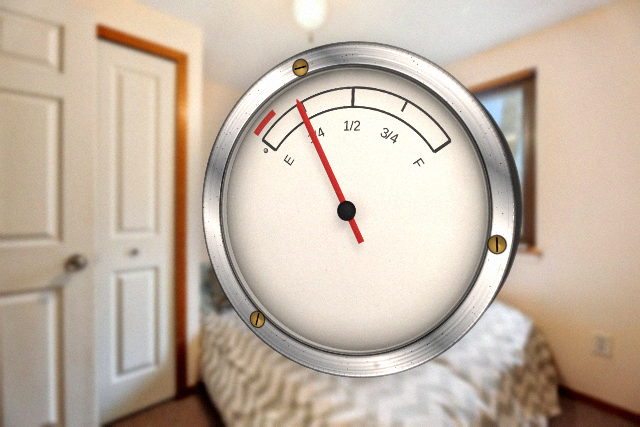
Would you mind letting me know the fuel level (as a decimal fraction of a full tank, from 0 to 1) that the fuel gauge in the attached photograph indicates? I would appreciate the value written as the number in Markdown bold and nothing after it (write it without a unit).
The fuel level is **0.25**
